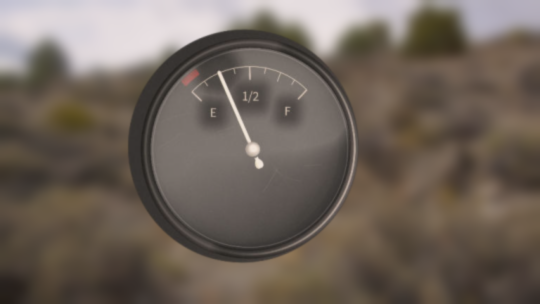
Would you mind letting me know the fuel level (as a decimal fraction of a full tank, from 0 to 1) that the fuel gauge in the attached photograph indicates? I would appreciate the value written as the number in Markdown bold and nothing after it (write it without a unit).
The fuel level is **0.25**
